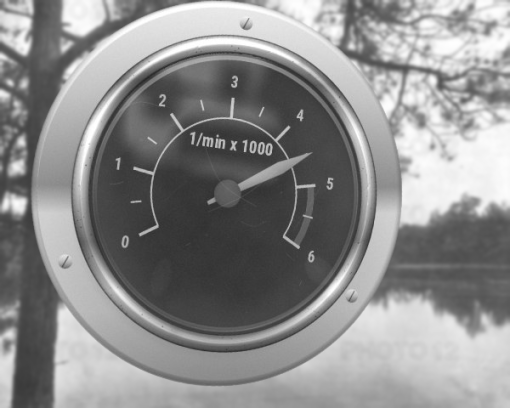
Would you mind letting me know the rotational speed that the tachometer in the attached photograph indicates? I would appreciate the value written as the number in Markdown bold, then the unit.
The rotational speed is **4500** rpm
